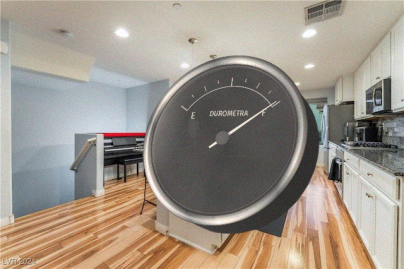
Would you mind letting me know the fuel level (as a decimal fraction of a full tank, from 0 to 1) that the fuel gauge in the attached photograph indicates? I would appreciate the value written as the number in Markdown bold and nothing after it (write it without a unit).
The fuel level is **1**
